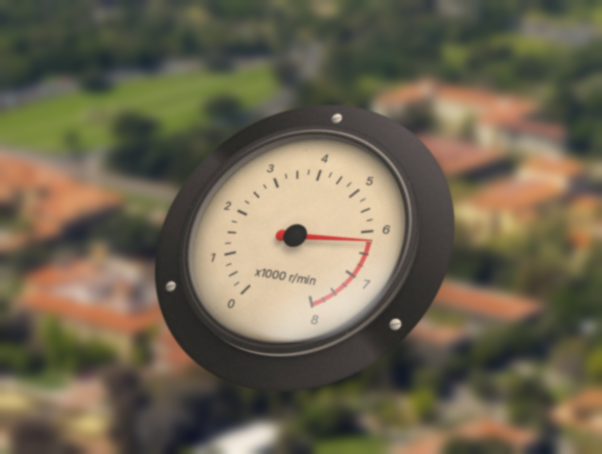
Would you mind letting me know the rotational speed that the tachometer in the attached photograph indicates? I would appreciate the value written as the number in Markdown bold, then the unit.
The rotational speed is **6250** rpm
